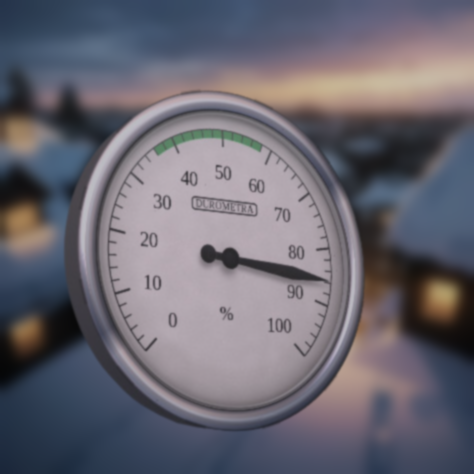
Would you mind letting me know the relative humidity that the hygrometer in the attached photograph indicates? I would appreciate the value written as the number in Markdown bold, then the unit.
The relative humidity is **86** %
